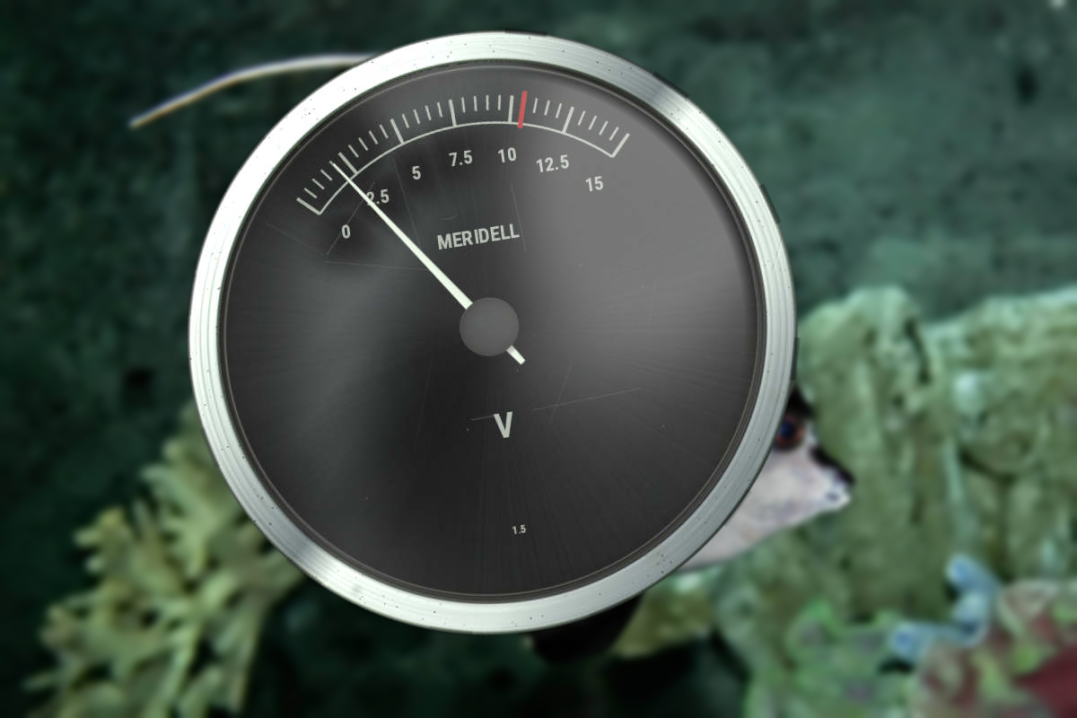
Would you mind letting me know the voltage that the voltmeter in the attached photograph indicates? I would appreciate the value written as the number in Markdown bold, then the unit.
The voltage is **2** V
